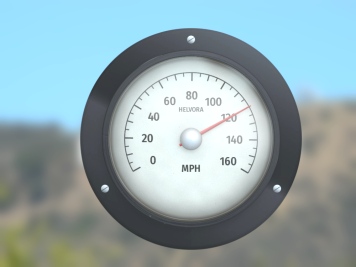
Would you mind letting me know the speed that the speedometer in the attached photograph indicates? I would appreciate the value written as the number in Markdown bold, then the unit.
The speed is **120** mph
